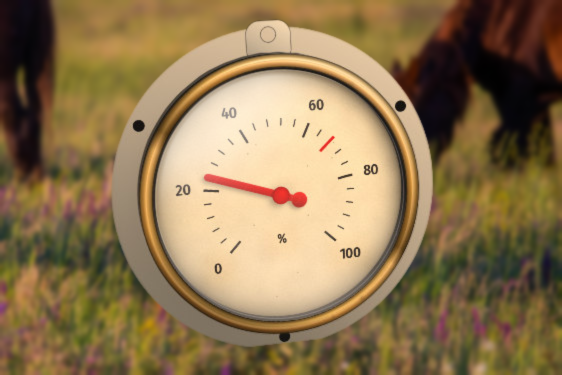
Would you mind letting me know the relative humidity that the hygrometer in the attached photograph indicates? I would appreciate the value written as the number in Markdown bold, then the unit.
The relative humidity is **24** %
